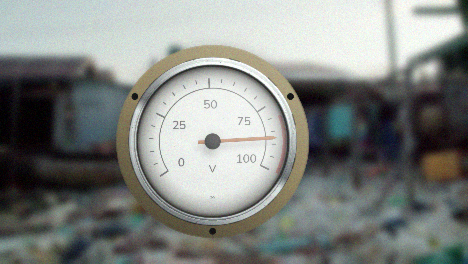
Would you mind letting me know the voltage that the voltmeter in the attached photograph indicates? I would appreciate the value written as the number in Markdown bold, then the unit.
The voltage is **87.5** V
